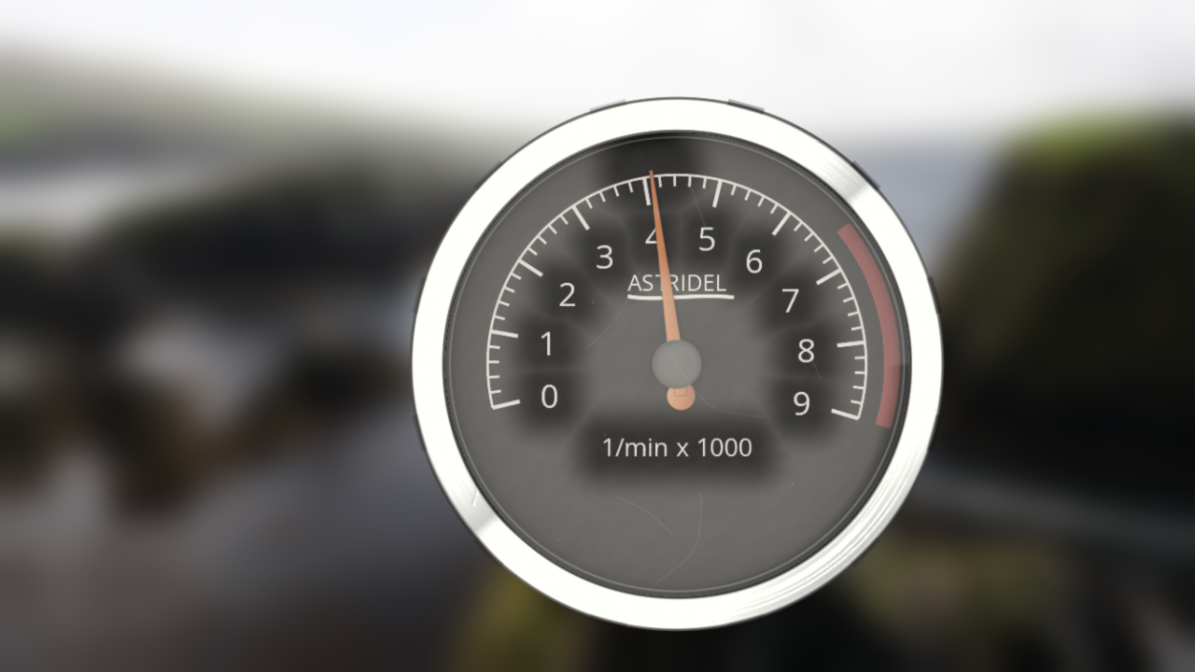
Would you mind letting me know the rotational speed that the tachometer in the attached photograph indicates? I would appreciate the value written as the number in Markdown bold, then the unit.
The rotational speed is **4100** rpm
